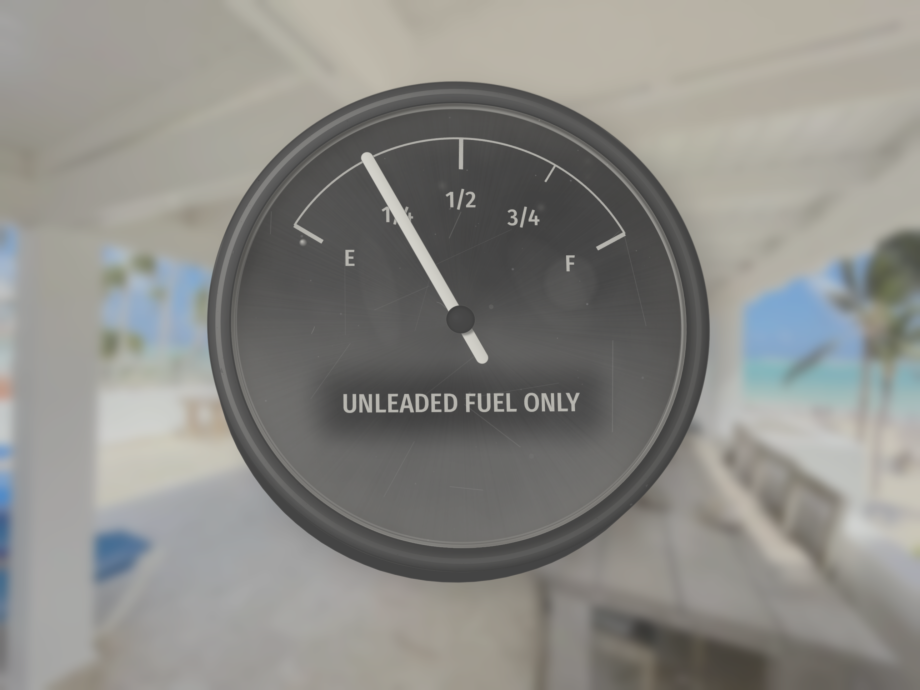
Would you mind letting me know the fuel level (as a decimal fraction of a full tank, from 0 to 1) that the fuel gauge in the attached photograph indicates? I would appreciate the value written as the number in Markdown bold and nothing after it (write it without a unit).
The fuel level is **0.25**
